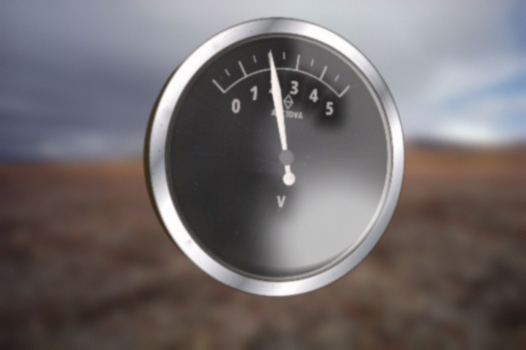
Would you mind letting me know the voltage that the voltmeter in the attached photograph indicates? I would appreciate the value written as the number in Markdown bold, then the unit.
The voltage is **2** V
